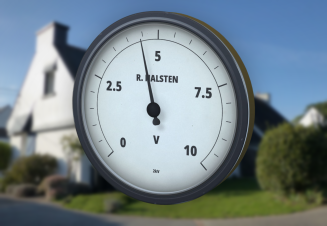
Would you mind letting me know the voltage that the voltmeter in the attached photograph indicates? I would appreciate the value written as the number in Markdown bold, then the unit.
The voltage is **4.5** V
